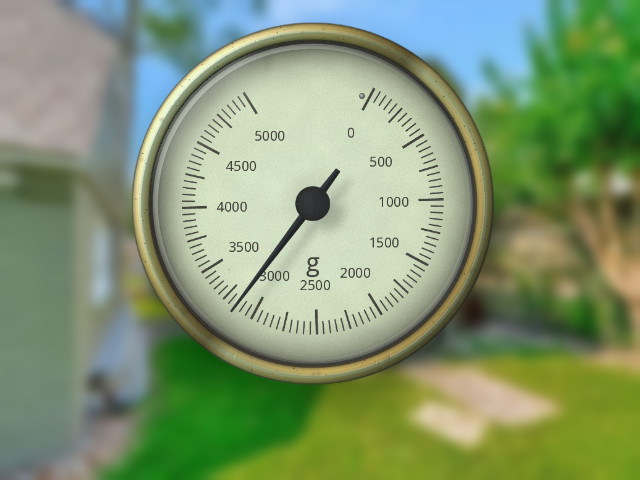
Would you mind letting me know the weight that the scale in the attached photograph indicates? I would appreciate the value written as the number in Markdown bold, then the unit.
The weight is **3150** g
